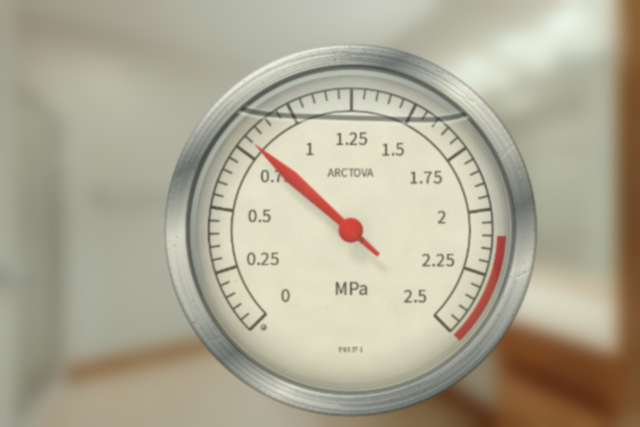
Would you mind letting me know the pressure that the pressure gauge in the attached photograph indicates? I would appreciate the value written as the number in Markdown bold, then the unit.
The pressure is **0.8** MPa
